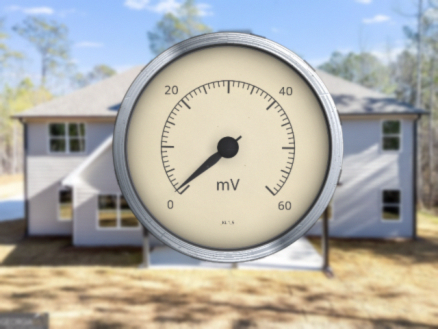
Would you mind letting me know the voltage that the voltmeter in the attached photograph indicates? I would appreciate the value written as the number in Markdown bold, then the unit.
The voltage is **1** mV
